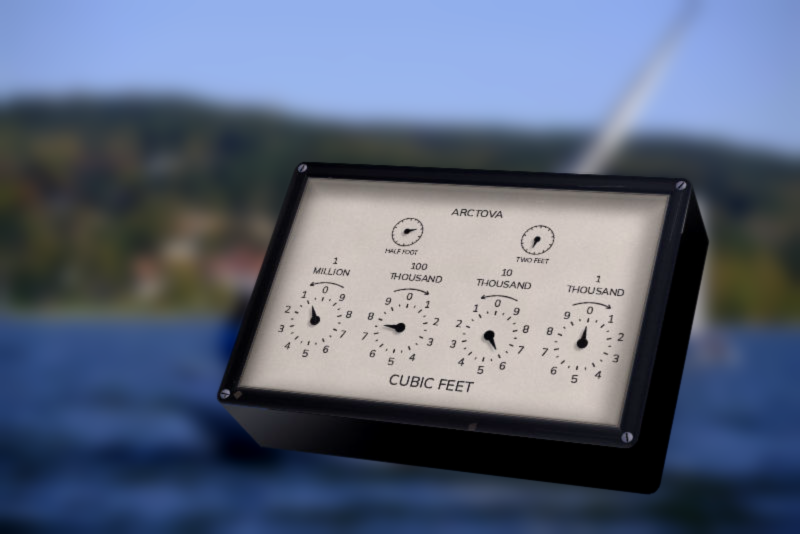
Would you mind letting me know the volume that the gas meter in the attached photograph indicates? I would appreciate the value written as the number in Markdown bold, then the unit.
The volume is **76000** ft³
